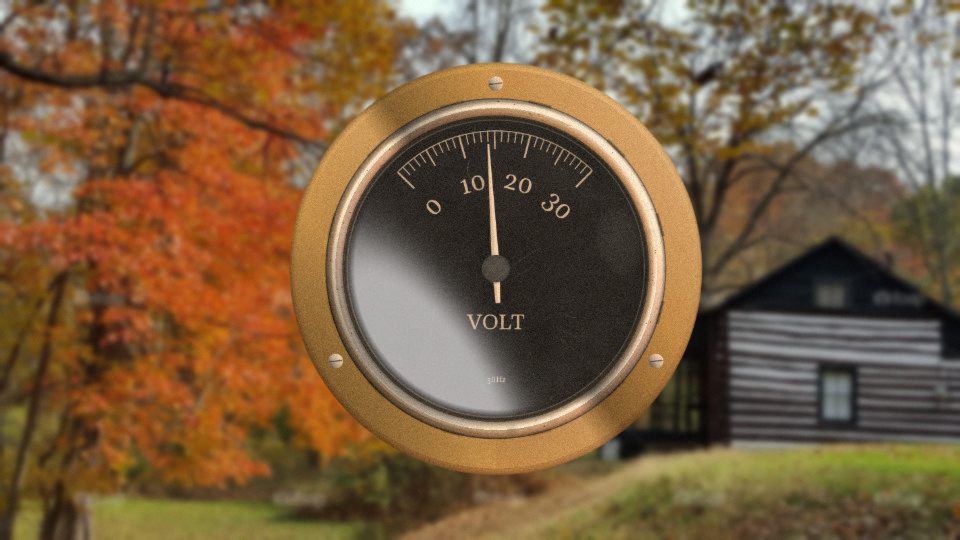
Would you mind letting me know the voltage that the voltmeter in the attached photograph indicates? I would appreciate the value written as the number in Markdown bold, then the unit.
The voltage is **14** V
